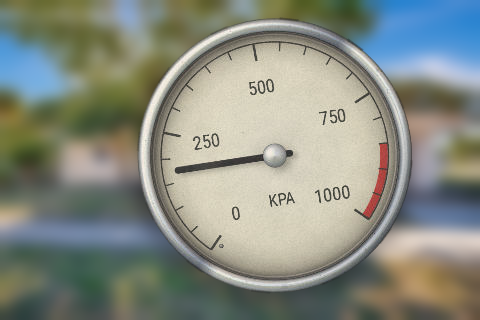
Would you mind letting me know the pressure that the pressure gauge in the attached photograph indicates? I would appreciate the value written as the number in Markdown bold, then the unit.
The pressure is **175** kPa
